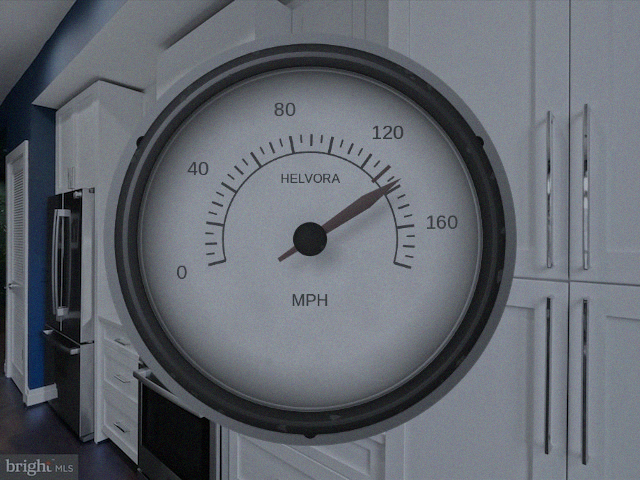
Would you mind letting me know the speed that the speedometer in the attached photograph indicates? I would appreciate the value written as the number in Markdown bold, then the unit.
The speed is **137.5** mph
